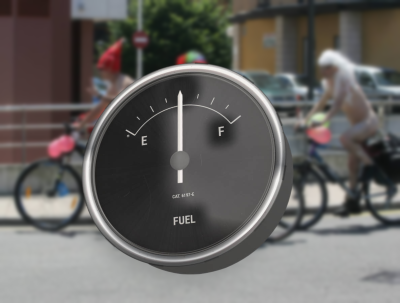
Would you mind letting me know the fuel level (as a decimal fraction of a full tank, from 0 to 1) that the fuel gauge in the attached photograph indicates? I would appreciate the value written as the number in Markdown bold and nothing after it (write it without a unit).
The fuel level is **0.5**
